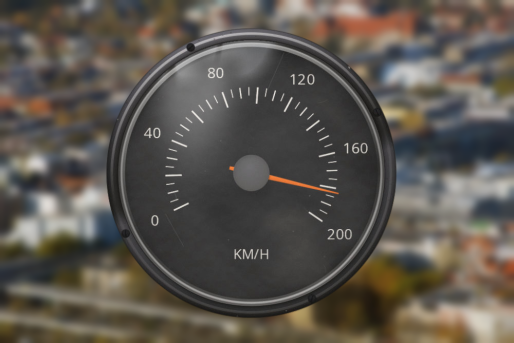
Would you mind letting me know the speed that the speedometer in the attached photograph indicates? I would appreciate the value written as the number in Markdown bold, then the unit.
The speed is **182.5** km/h
